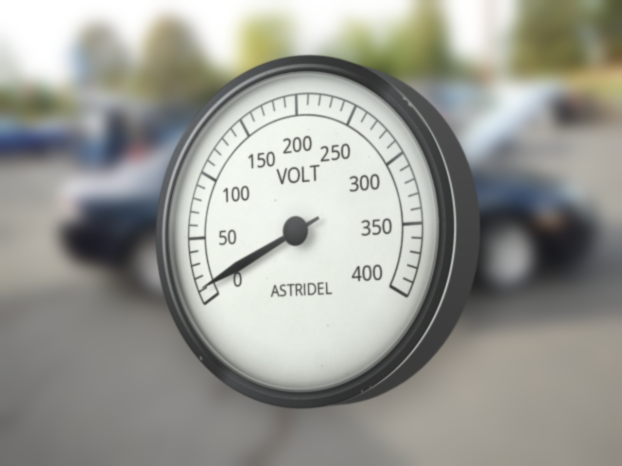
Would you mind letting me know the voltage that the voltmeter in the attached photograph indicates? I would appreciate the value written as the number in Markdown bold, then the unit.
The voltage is **10** V
